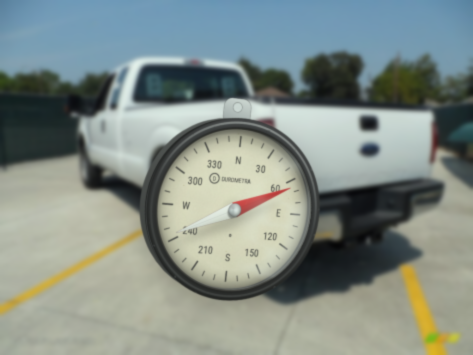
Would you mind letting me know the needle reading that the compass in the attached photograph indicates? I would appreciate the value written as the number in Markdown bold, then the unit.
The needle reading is **65** °
